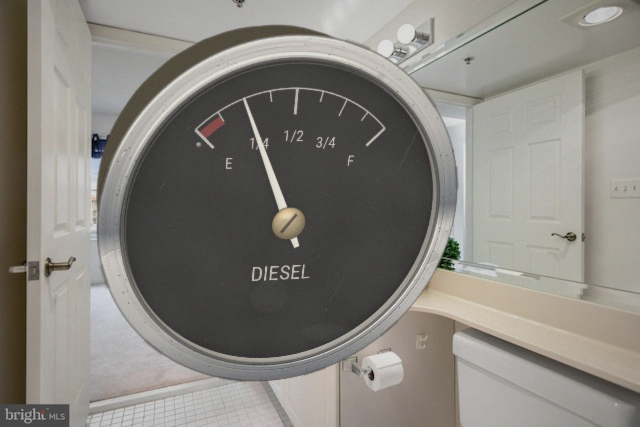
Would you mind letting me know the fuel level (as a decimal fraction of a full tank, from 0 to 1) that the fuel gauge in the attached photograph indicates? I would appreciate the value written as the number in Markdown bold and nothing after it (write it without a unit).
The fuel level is **0.25**
